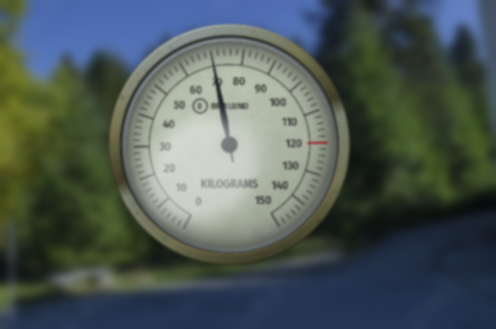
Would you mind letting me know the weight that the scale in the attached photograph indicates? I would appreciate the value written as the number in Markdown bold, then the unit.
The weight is **70** kg
